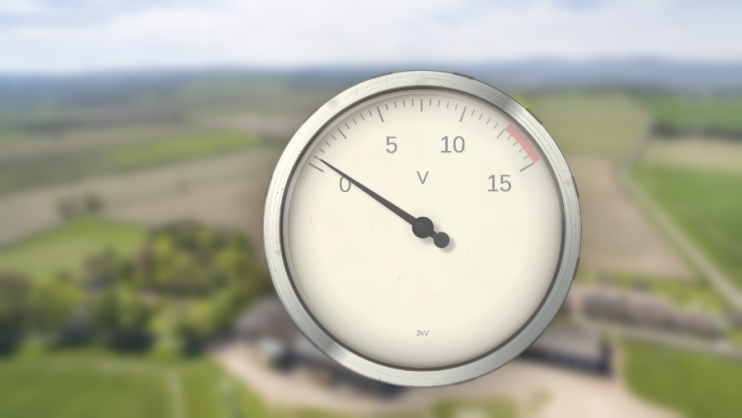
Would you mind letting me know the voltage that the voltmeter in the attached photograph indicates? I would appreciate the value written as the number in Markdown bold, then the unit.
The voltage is **0.5** V
